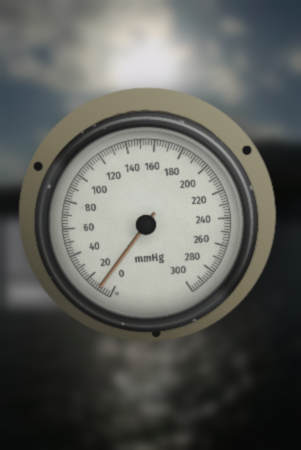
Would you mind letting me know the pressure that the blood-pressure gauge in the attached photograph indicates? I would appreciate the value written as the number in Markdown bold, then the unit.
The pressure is **10** mmHg
